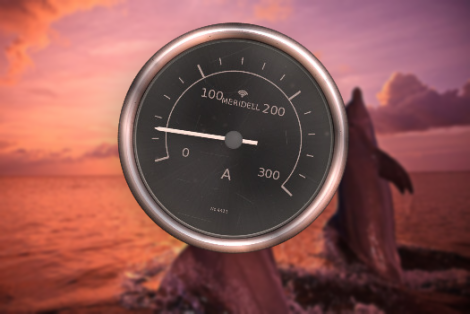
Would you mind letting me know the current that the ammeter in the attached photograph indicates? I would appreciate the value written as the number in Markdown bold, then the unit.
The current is **30** A
